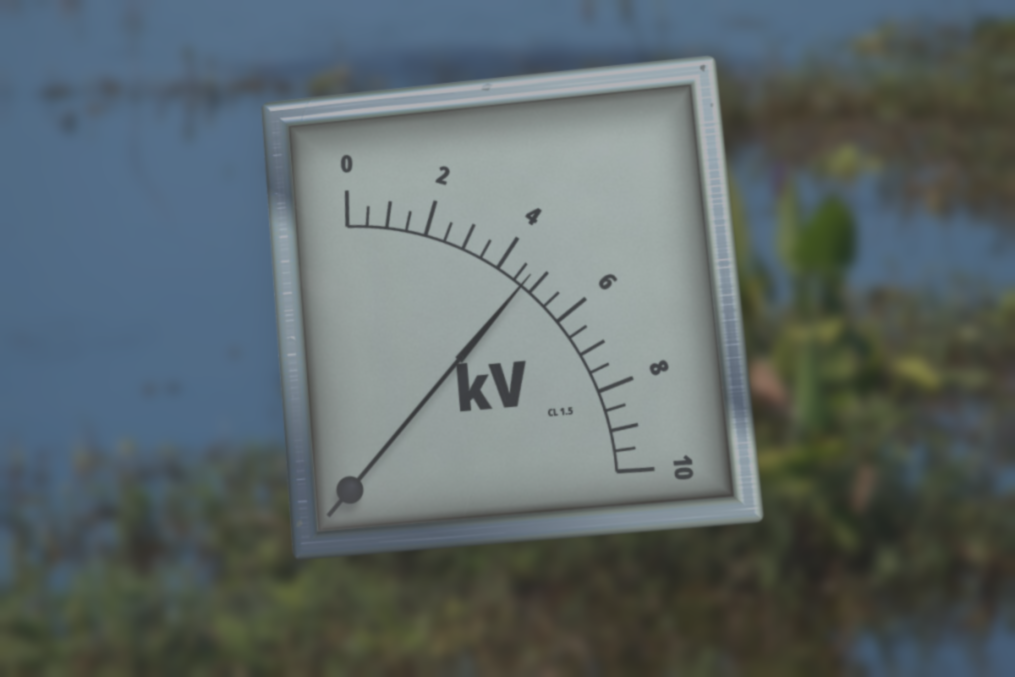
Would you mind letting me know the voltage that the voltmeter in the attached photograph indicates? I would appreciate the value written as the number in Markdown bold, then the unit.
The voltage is **4.75** kV
